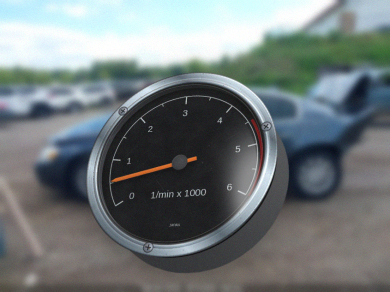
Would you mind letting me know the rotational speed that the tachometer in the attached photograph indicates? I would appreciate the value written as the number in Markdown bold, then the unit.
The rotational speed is **500** rpm
